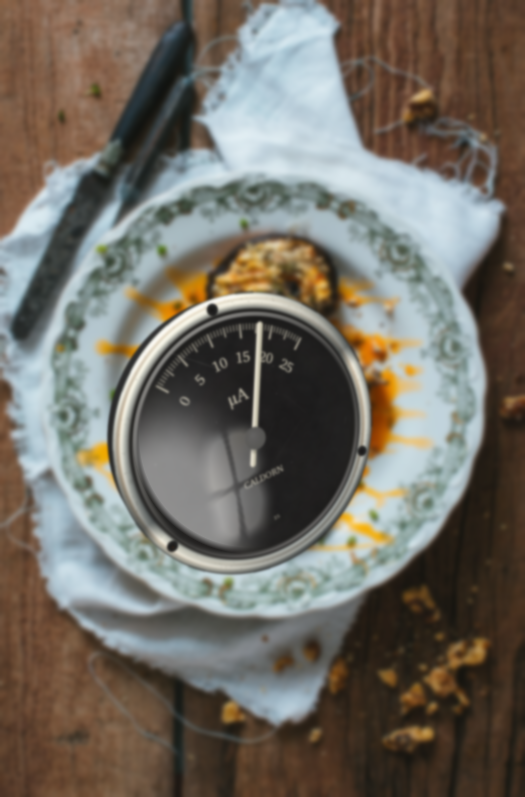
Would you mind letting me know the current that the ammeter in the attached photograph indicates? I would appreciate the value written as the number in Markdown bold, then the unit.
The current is **17.5** µA
